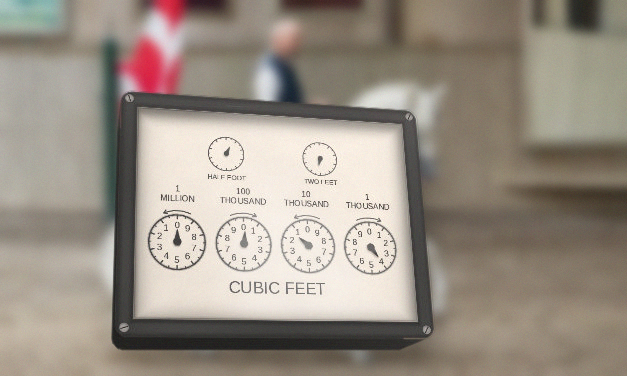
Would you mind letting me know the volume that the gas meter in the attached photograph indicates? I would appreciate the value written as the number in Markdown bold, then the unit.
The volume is **1400** ft³
